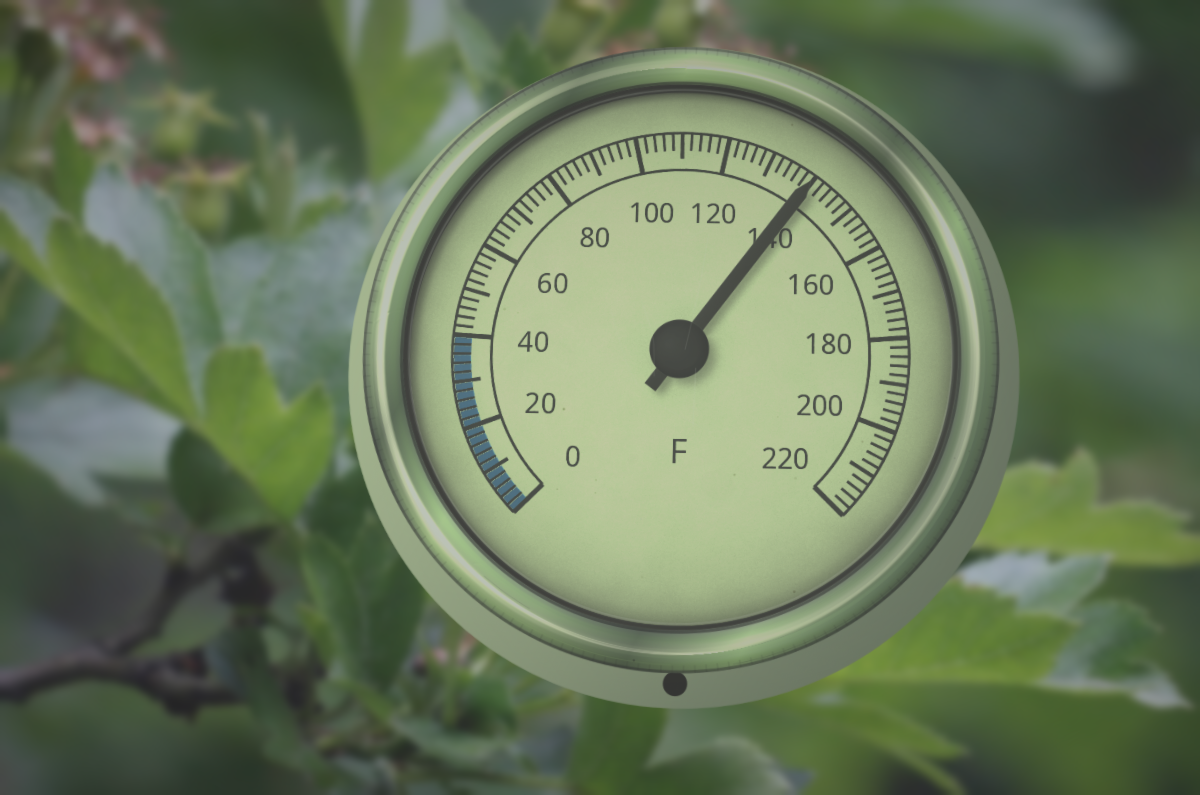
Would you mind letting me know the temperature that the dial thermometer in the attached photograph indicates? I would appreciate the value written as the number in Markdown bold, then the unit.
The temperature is **140** °F
